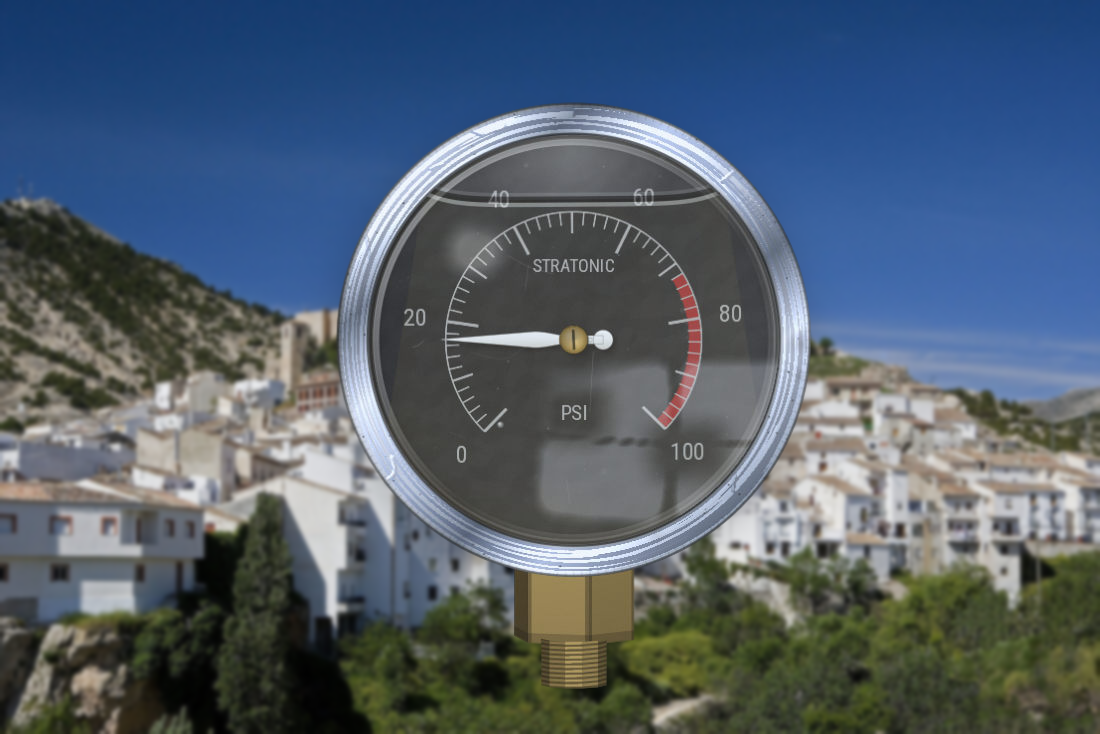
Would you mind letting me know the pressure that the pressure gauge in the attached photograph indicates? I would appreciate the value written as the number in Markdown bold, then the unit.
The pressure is **17** psi
